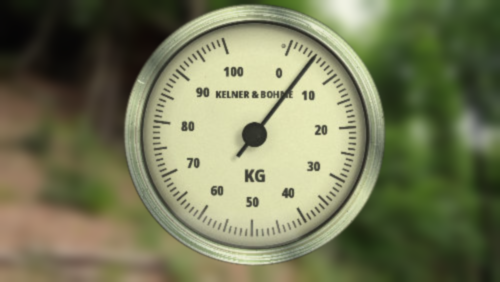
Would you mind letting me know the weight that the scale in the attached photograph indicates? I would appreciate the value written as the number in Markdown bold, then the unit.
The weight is **5** kg
